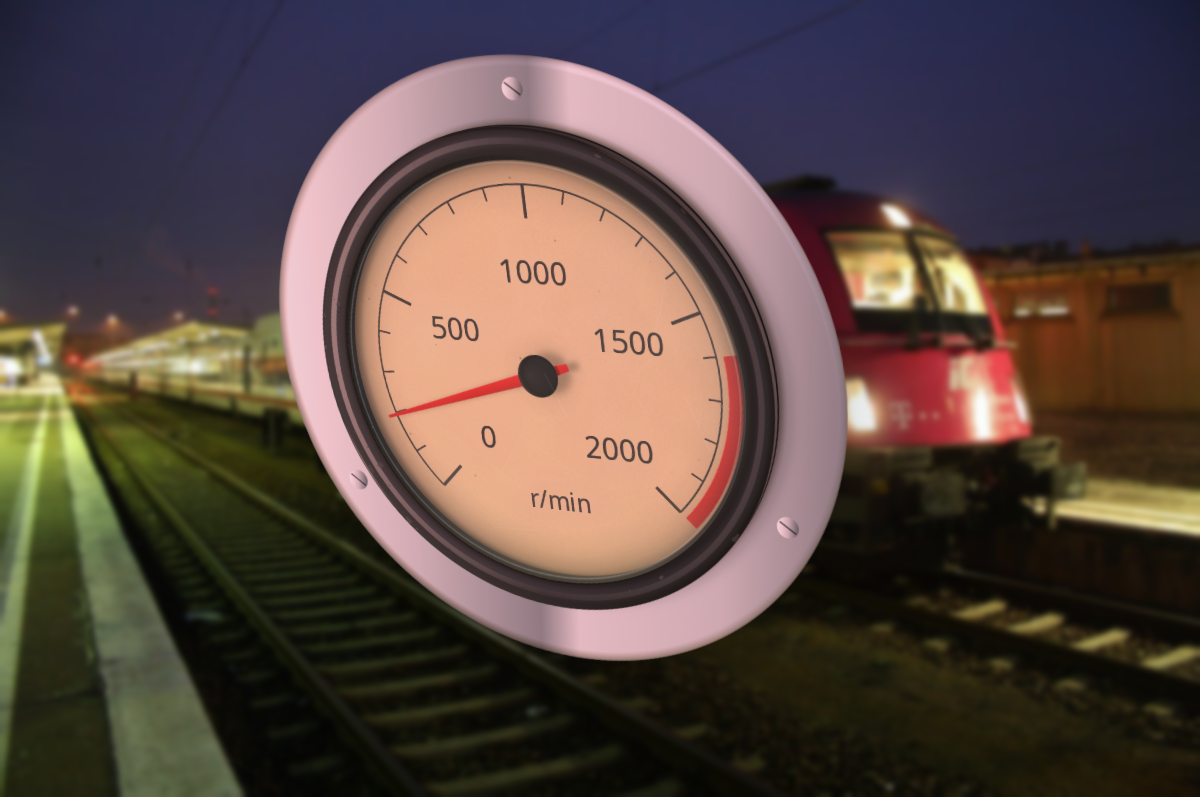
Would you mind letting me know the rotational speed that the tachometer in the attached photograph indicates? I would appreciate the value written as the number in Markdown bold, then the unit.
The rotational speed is **200** rpm
